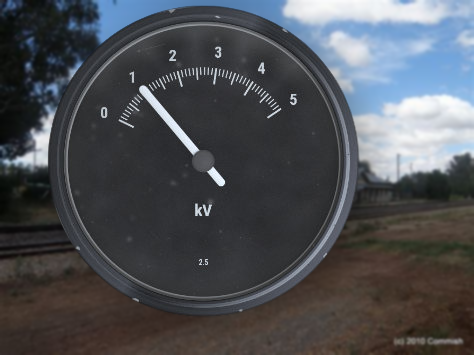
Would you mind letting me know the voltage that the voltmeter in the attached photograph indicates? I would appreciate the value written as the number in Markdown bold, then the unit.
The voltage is **1** kV
